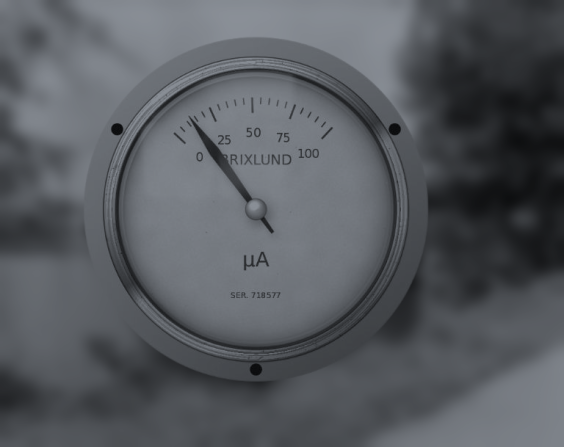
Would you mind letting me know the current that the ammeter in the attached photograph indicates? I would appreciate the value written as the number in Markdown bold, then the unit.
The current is **12.5** µA
